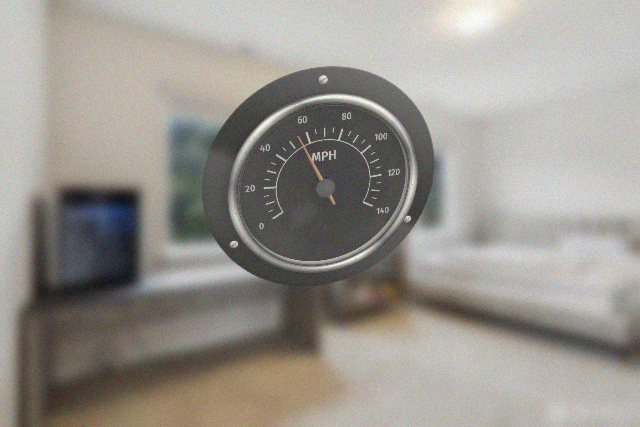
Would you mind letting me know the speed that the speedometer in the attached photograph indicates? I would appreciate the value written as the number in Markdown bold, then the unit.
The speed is **55** mph
